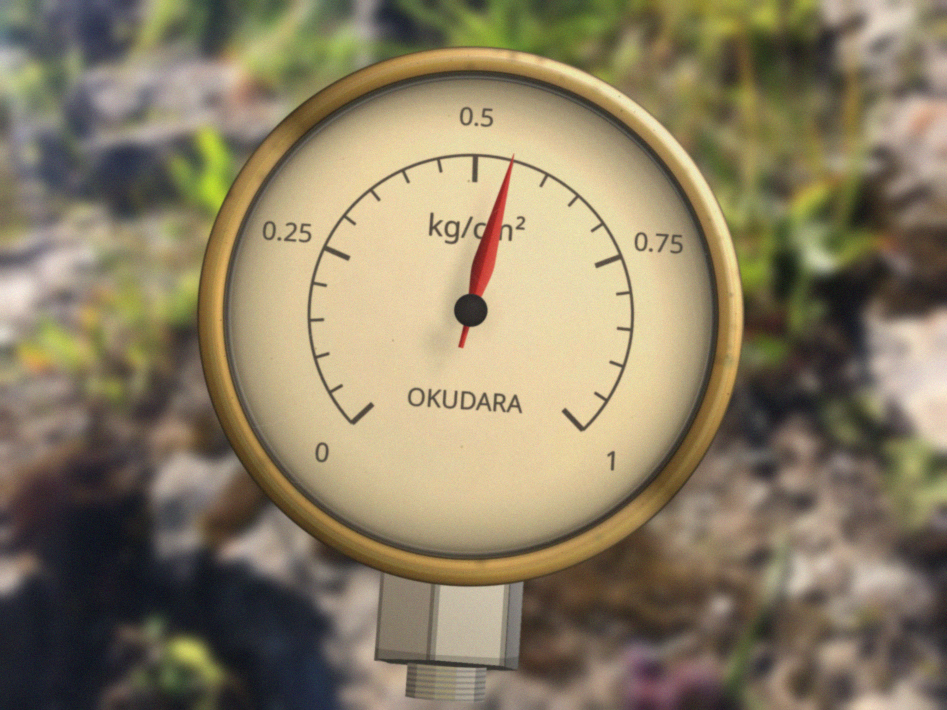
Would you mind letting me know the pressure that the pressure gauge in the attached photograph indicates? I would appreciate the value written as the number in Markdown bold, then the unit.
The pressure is **0.55** kg/cm²
